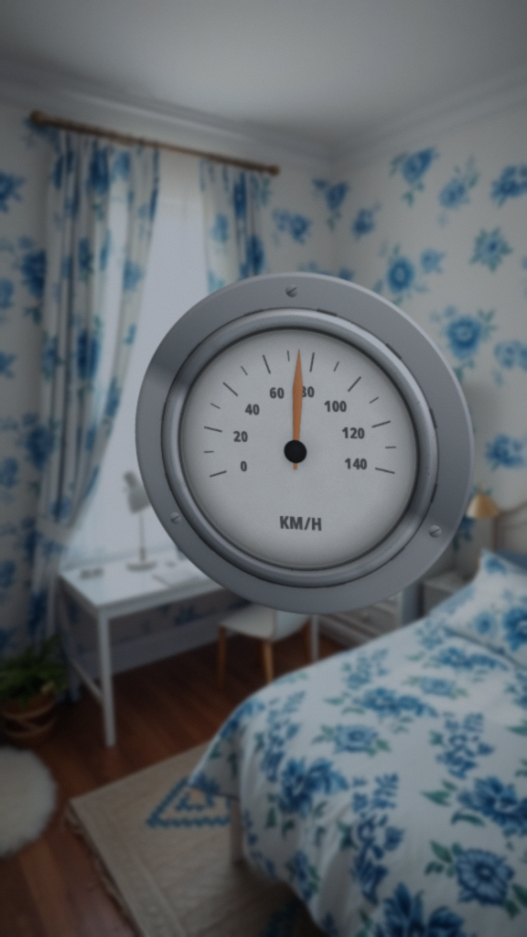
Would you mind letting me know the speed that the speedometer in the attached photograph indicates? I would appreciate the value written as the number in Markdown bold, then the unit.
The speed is **75** km/h
